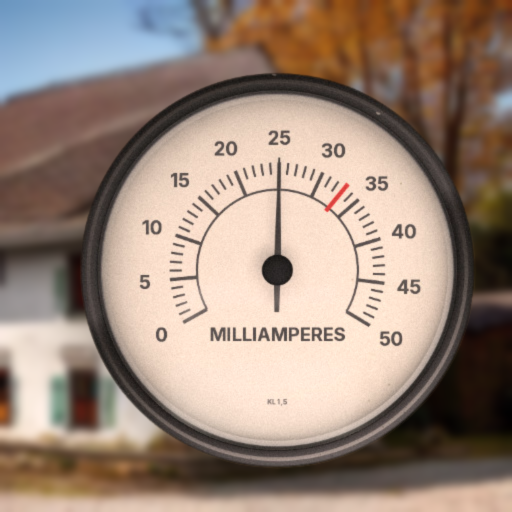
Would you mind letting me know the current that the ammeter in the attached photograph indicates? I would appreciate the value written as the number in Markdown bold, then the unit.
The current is **25** mA
